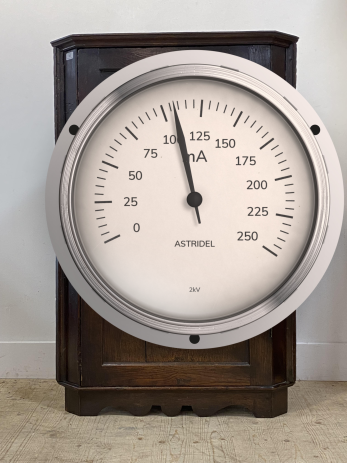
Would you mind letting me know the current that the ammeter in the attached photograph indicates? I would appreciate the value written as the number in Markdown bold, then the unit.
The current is **107.5** mA
